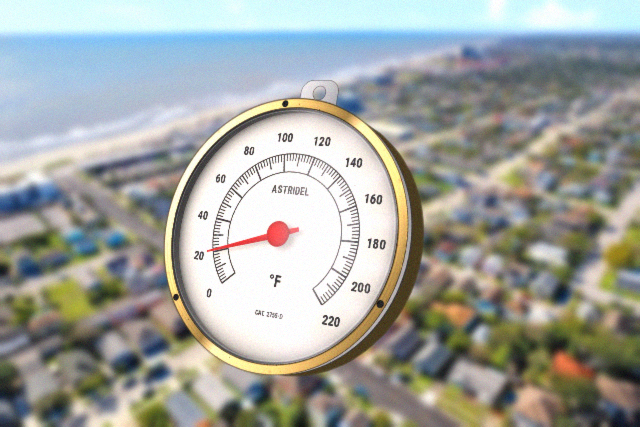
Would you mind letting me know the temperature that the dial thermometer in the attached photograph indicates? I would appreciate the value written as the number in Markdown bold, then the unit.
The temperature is **20** °F
